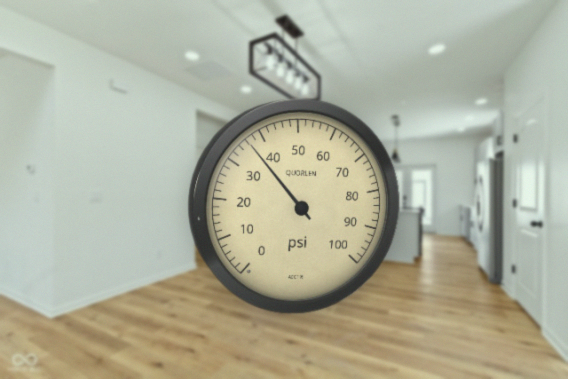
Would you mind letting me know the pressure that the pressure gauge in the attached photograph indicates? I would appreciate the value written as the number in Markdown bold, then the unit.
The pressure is **36** psi
